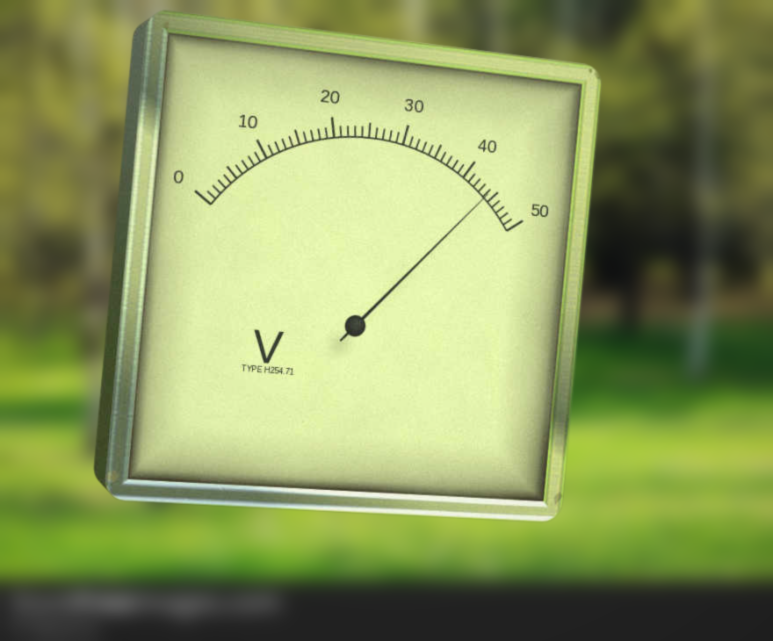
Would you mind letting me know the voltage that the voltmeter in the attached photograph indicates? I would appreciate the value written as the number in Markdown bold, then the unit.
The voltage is **44** V
